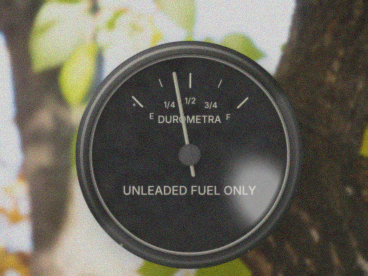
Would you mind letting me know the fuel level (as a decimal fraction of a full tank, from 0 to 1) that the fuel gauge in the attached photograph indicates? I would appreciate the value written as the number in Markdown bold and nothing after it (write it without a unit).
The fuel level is **0.375**
